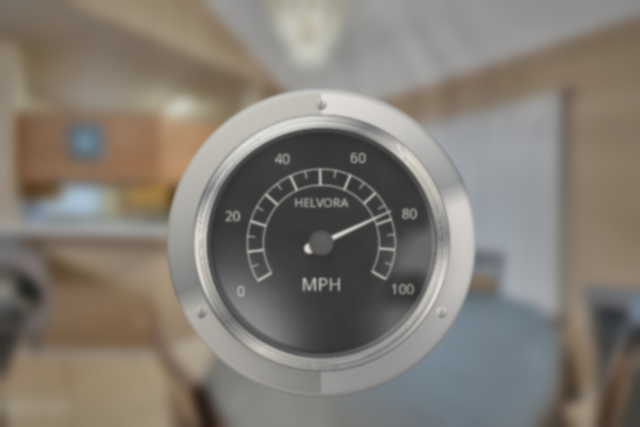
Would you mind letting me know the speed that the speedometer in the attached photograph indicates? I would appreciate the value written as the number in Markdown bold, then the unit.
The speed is **77.5** mph
